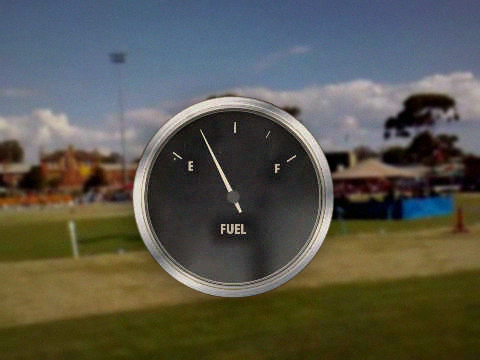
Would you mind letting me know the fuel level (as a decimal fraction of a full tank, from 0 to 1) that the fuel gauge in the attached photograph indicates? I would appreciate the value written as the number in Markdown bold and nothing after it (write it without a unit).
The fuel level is **0.25**
